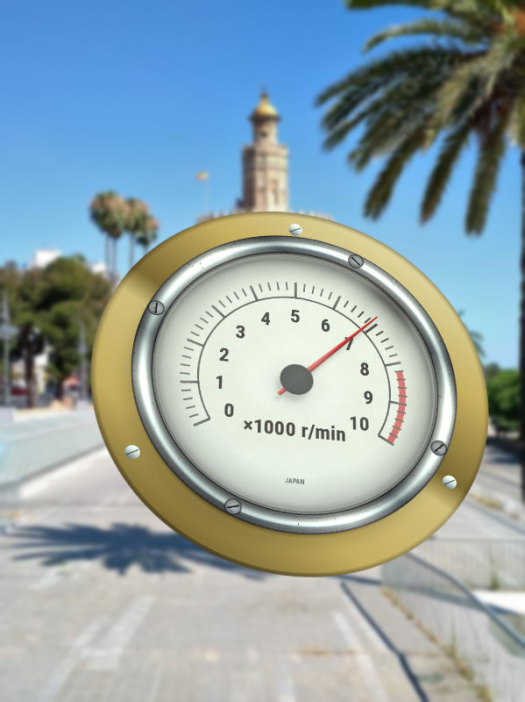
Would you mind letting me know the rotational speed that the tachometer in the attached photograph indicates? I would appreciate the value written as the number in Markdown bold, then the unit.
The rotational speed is **6900** rpm
